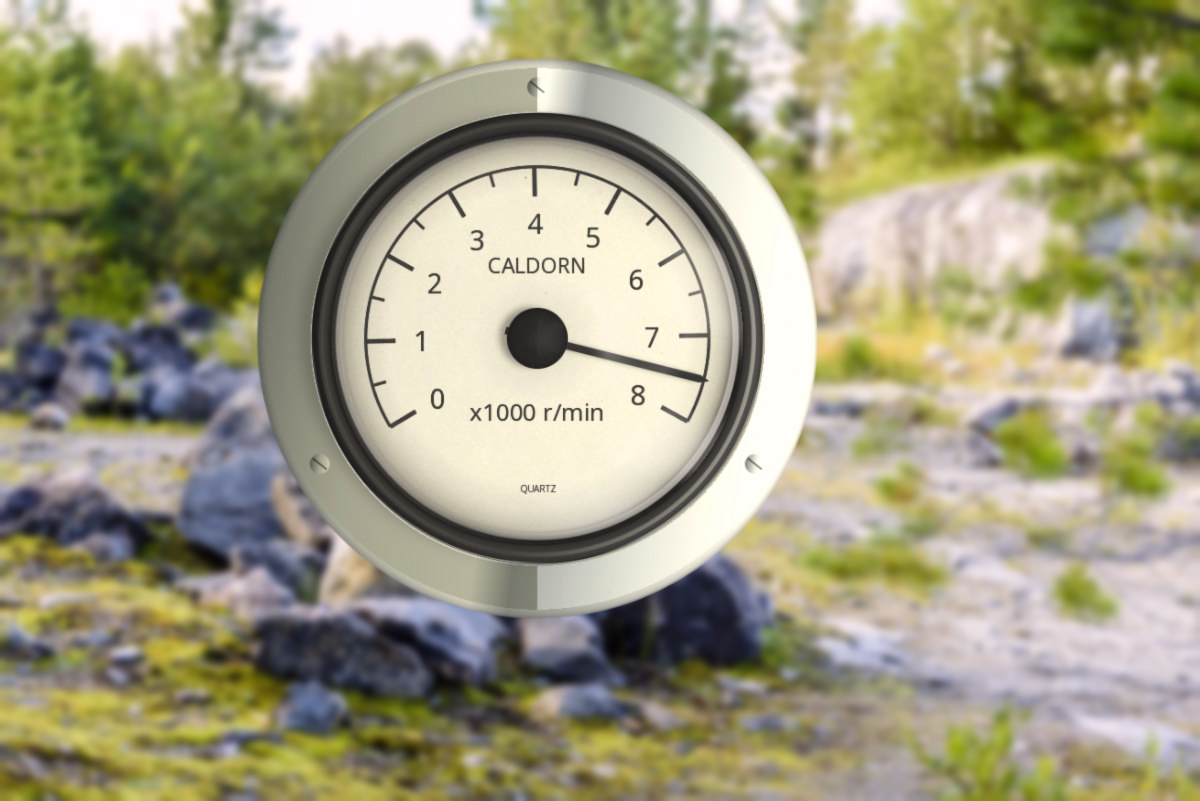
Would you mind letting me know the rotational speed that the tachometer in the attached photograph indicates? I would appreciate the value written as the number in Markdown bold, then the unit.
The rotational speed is **7500** rpm
